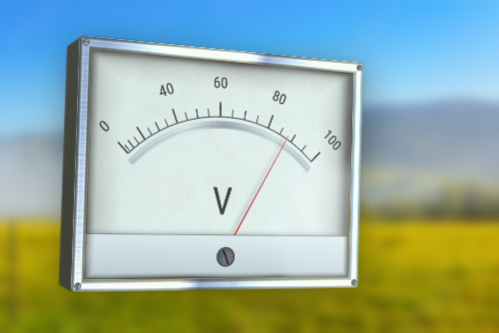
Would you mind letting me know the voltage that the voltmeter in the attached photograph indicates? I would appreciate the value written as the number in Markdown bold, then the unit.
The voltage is **87.5** V
